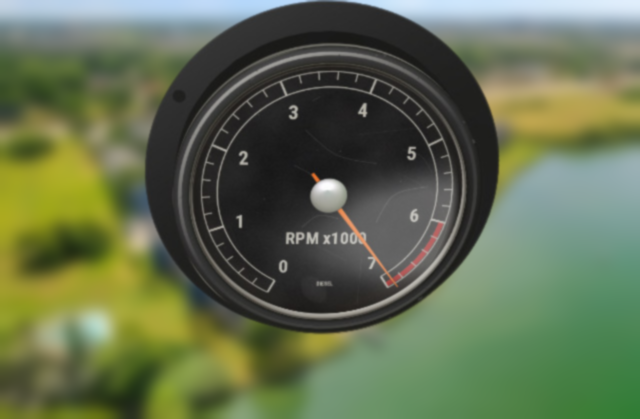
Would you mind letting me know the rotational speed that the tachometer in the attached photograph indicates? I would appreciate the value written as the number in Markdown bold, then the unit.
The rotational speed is **6900** rpm
